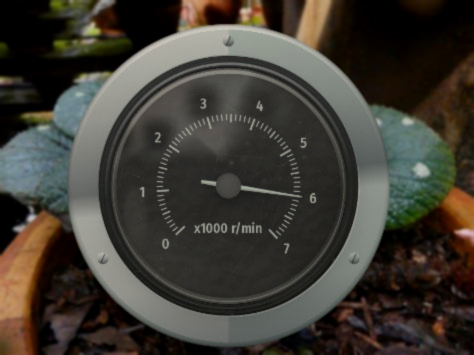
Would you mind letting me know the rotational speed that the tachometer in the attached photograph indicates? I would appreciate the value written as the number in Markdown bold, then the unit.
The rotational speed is **6000** rpm
